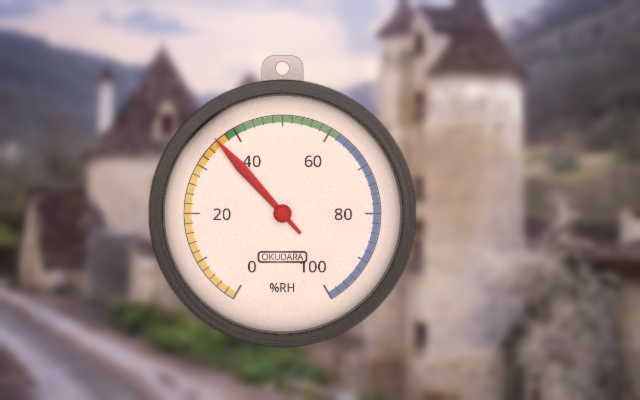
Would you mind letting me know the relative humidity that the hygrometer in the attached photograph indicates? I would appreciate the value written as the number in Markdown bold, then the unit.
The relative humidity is **36** %
